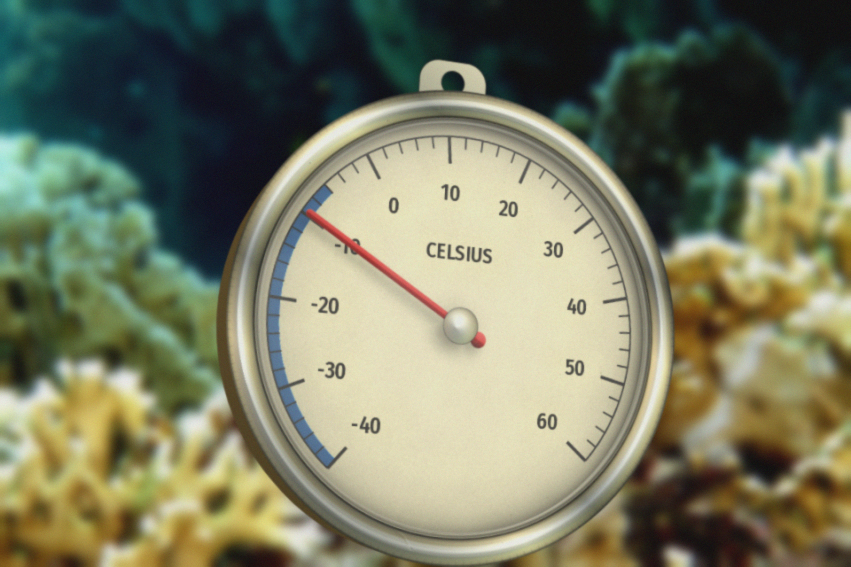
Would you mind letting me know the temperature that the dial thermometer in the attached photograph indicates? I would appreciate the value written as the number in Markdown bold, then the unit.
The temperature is **-10** °C
